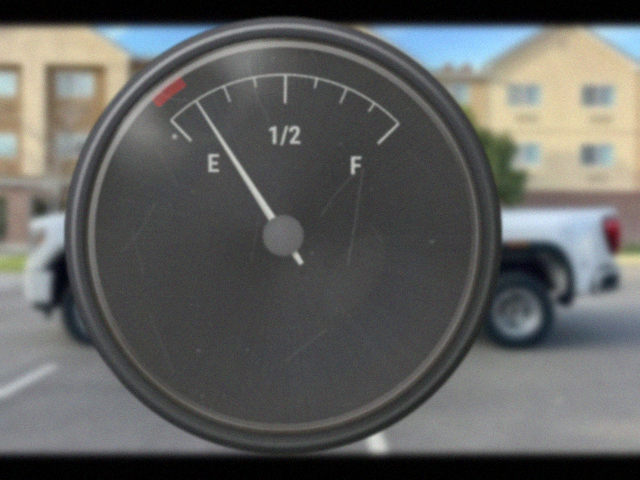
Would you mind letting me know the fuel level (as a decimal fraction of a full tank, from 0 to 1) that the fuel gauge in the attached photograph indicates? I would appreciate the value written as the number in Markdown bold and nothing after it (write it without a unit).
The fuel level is **0.125**
